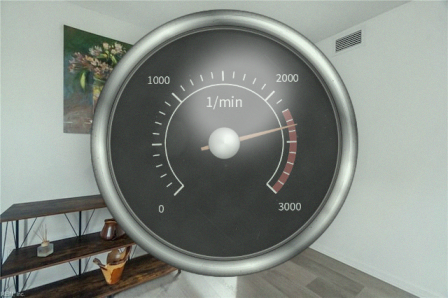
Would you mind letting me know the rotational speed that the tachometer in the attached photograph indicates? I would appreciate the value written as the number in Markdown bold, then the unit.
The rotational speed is **2350** rpm
